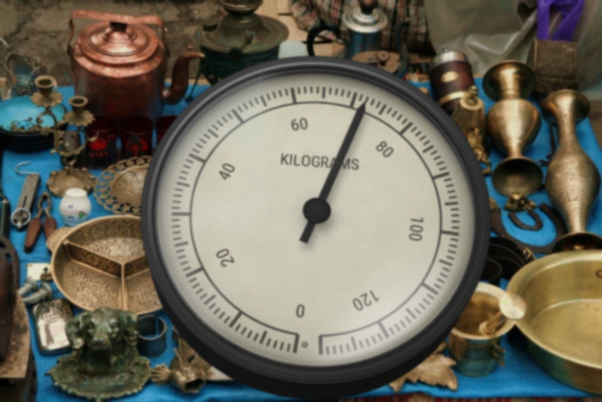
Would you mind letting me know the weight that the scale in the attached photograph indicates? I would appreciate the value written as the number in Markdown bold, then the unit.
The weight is **72** kg
